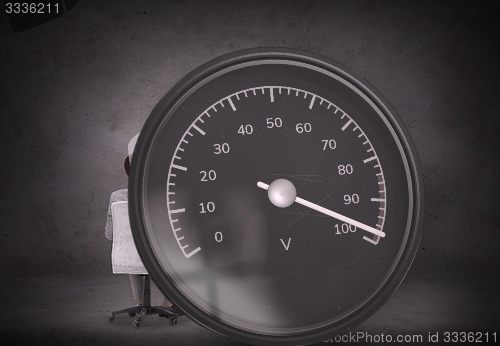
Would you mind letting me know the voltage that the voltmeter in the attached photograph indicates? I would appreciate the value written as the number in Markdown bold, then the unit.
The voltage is **98** V
